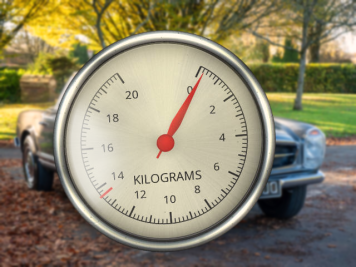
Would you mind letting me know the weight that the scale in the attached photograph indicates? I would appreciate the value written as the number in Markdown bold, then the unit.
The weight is **0.2** kg
